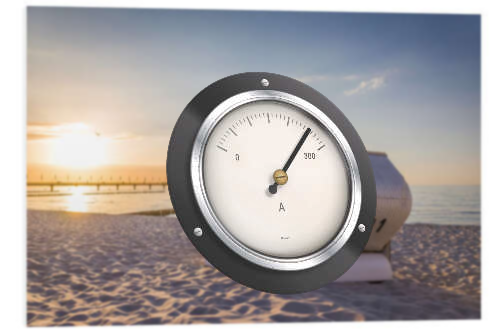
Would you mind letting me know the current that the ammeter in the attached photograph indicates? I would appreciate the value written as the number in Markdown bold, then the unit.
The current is **250** A
